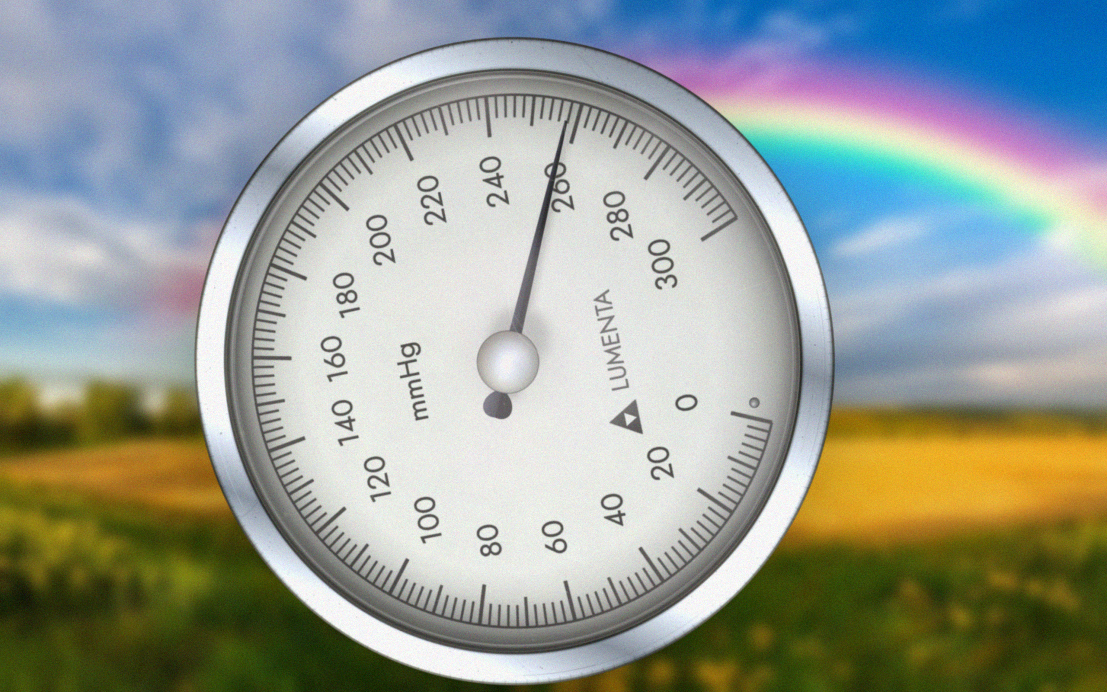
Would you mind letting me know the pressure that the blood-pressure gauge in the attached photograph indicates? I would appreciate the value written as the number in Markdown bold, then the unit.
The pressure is **258** mmHg
